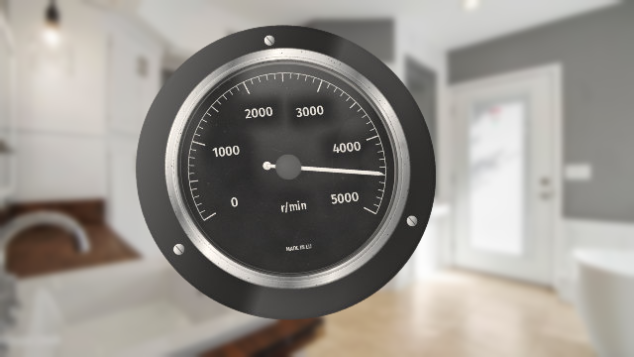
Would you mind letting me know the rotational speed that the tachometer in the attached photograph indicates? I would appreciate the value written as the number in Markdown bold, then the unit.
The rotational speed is **4500** rpm
